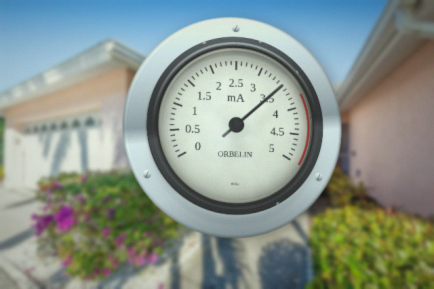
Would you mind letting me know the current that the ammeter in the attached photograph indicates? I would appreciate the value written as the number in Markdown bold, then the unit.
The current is **3.5** mA
